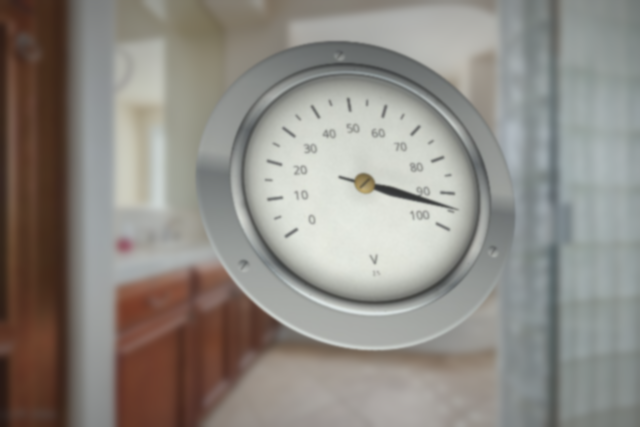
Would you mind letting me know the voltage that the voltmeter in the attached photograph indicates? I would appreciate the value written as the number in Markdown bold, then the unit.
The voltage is **95** V
